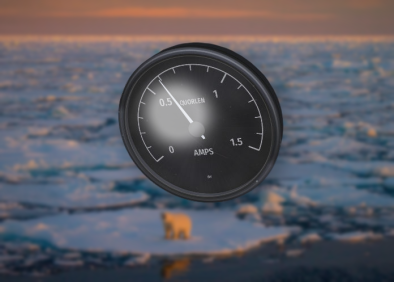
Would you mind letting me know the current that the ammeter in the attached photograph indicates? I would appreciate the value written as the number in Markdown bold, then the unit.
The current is **0.6** A
